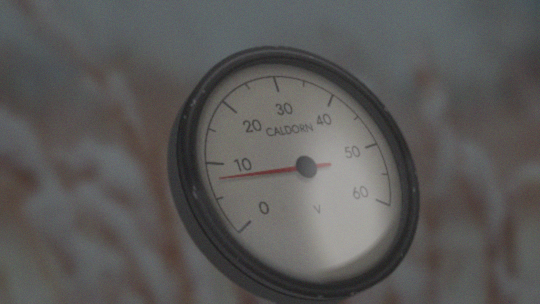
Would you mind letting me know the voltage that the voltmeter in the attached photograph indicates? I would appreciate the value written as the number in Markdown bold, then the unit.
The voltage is **7.5** V
